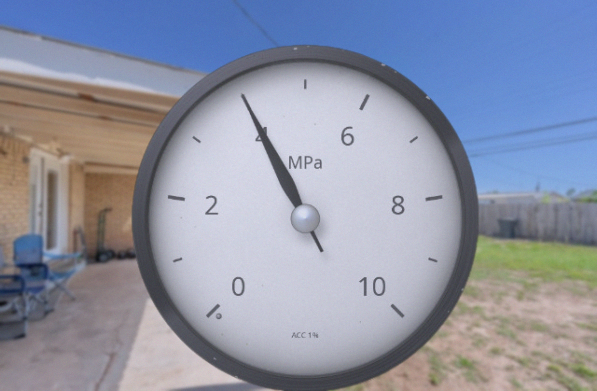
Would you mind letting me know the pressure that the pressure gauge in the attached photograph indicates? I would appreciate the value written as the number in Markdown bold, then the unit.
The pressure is **4** MPa
